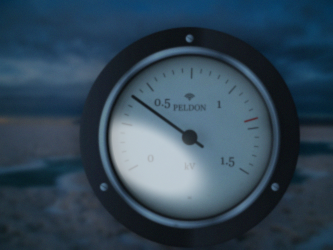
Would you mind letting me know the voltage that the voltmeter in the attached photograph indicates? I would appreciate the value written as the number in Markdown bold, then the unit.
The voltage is **0.4** kV
